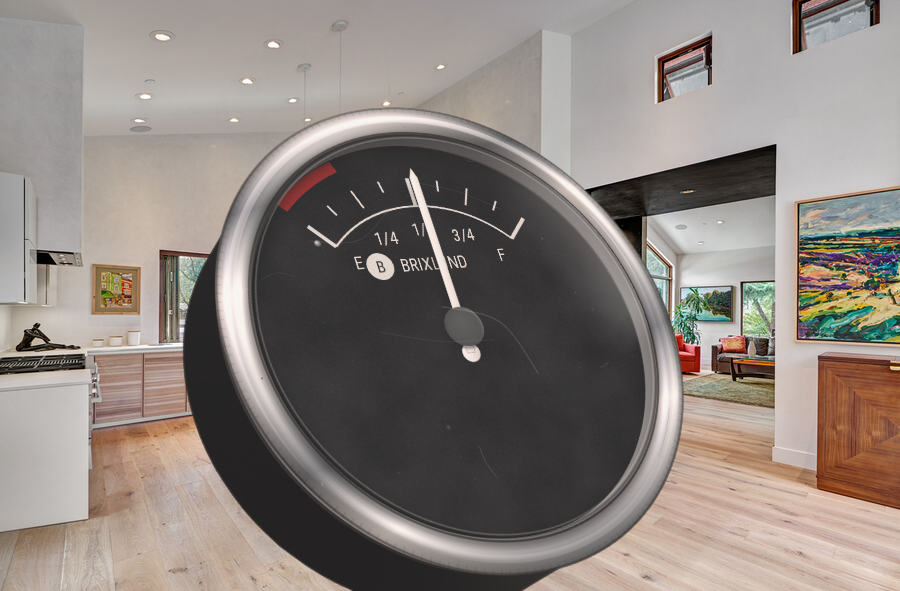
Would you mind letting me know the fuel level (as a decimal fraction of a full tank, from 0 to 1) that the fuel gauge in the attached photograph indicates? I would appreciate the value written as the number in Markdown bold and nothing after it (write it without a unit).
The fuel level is **0.5**
